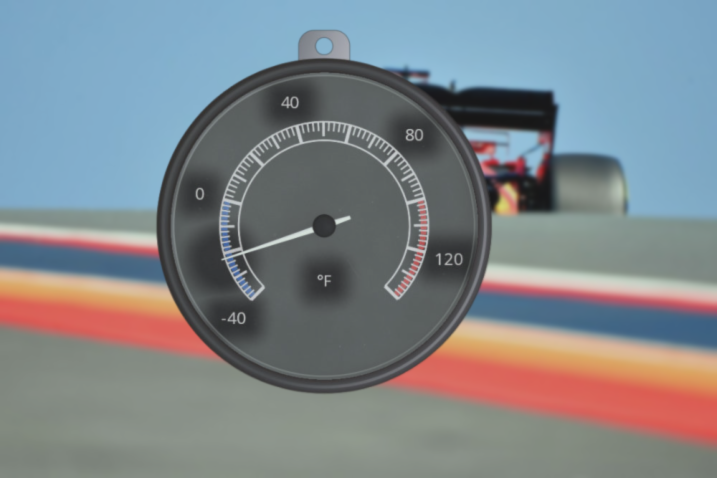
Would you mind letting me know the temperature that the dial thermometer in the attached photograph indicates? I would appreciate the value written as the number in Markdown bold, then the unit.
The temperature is **-22** °F
